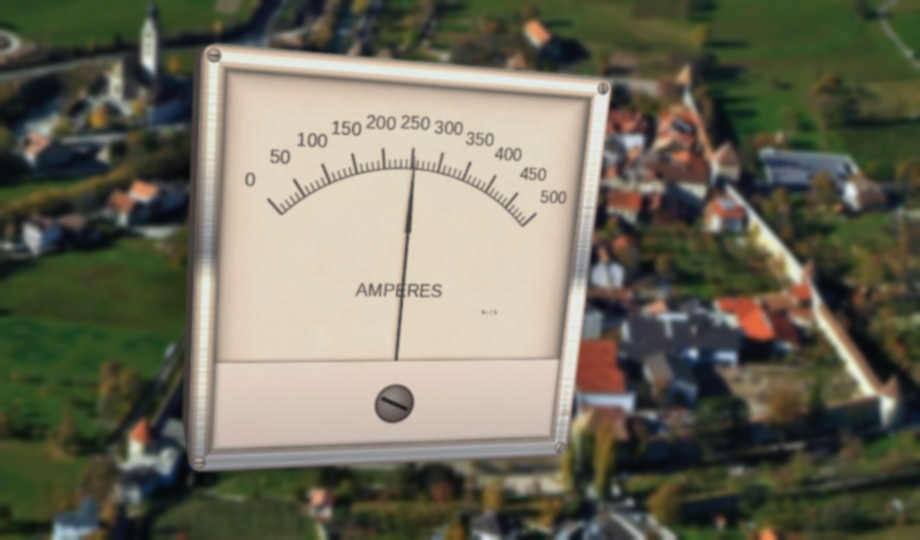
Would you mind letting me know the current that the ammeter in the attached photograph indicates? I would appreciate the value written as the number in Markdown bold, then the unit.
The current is **250** A
